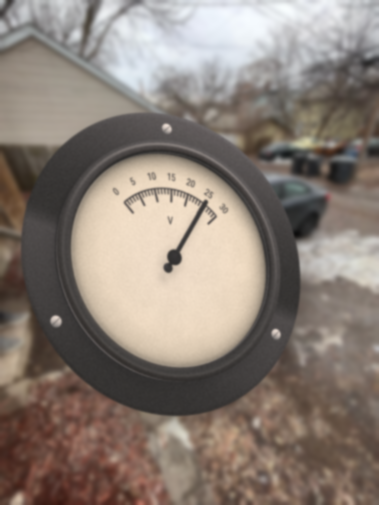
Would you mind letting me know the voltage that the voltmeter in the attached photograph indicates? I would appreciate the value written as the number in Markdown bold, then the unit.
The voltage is **25** V
